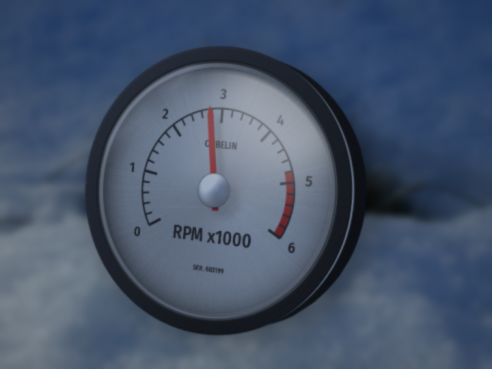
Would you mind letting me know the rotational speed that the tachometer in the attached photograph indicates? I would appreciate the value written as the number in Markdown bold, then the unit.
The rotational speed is **2800** rpm
